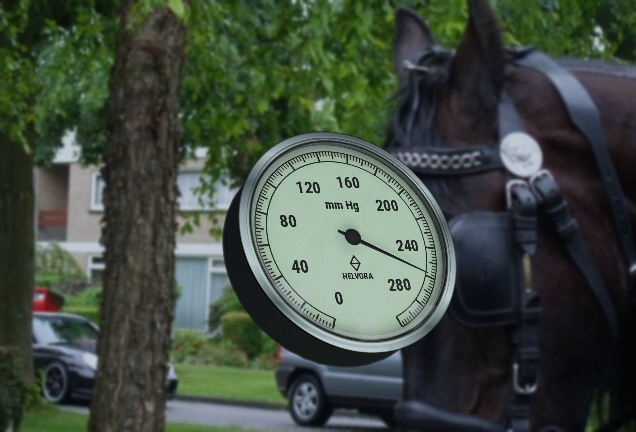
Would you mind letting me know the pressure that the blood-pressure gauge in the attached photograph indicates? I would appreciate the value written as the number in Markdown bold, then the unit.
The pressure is **260** mmHg
